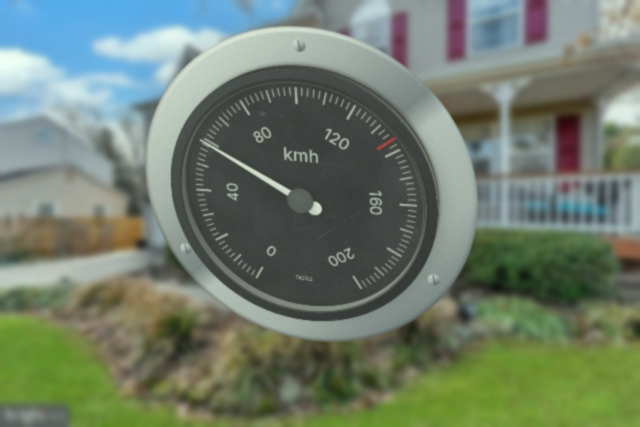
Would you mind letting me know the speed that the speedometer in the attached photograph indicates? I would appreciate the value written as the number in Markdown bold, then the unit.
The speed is **60** km/h
